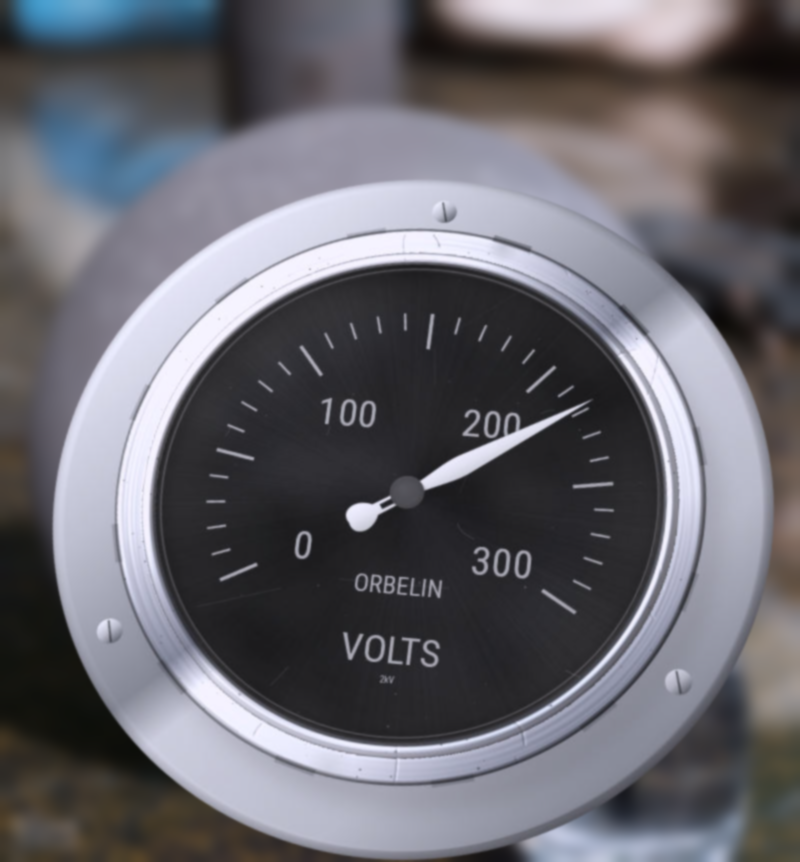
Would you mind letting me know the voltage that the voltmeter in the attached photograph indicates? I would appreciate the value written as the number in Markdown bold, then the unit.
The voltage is **220** V
